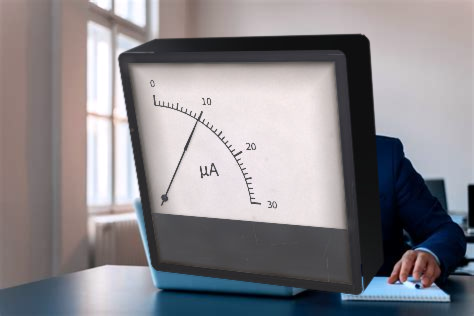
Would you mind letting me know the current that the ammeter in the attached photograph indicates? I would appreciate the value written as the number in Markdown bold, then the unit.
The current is **10** µA
